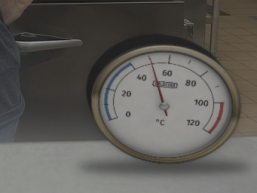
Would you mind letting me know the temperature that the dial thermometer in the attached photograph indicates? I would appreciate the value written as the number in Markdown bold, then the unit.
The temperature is **50** °C
